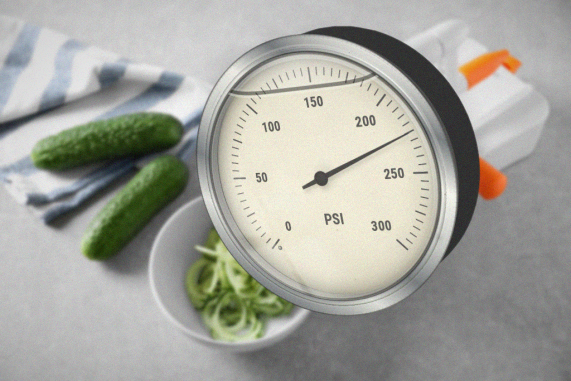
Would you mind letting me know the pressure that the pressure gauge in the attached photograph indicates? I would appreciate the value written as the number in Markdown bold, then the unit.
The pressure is **225** psi
